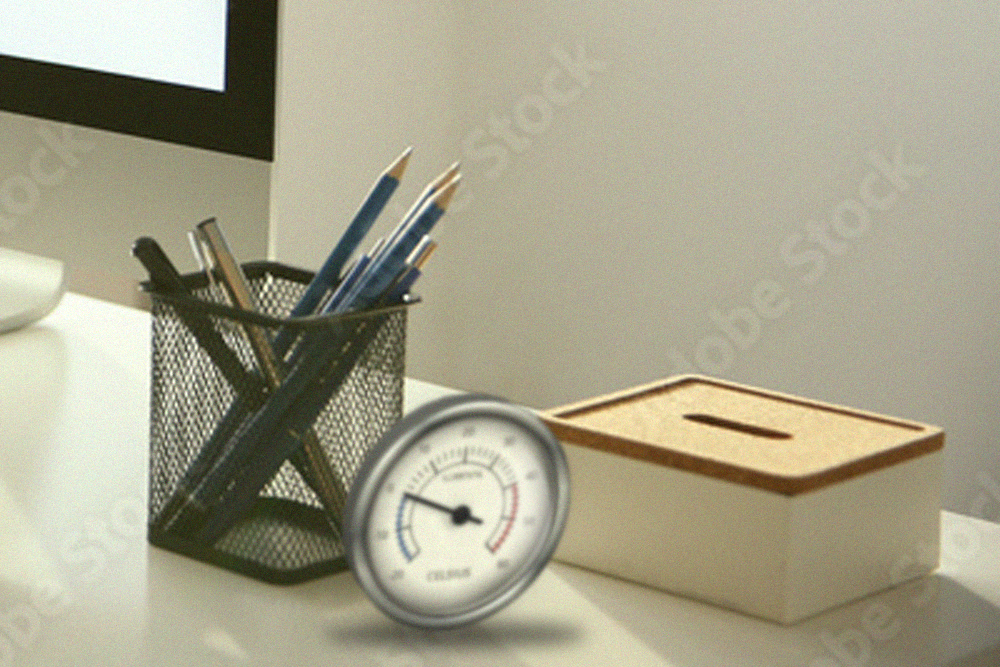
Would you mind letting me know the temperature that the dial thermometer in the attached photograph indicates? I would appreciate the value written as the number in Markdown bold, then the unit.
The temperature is **0** °C
